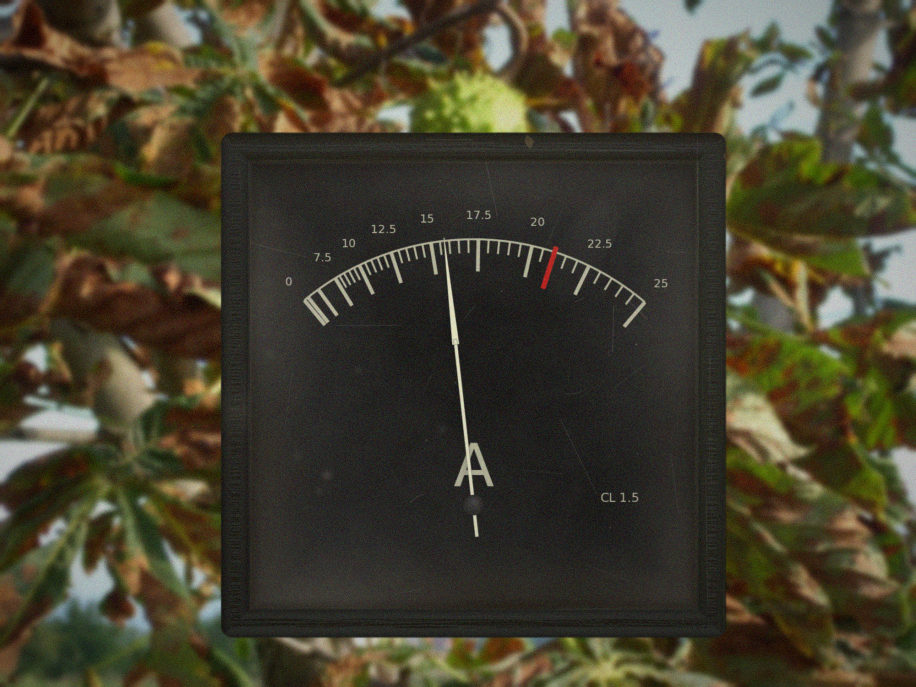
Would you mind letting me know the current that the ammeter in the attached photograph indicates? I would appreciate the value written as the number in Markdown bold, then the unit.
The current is **15.75** A
